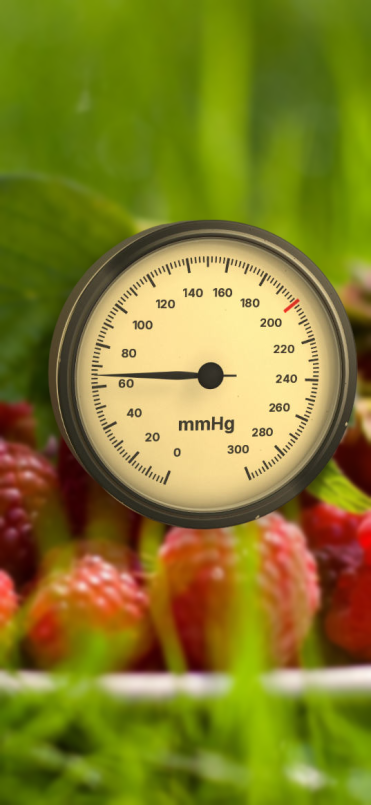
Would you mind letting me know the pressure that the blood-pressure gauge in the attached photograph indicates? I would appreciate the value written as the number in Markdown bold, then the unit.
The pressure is **66** mmHg
